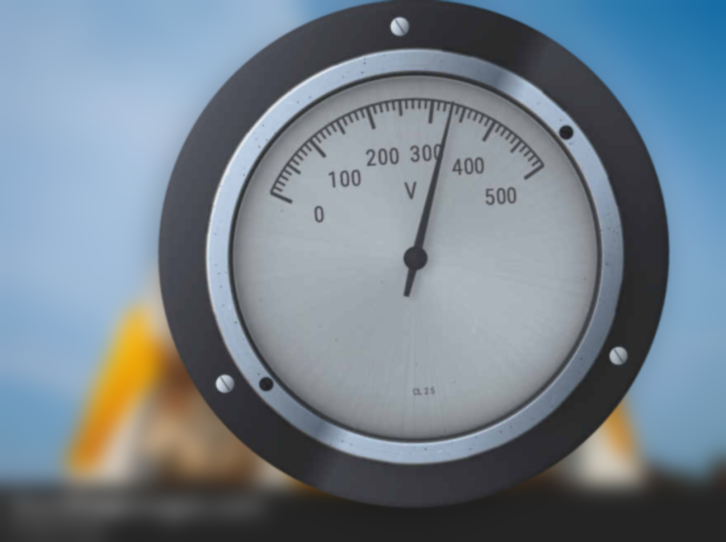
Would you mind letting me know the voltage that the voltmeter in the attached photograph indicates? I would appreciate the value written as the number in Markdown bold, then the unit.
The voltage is **330** V
